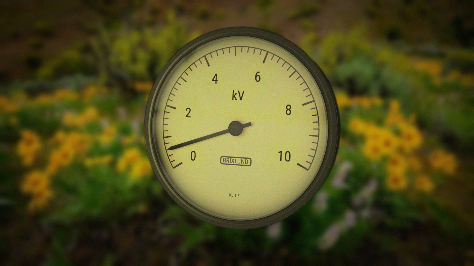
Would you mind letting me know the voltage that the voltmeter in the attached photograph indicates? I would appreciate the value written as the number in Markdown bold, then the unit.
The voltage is **0.6** kV
